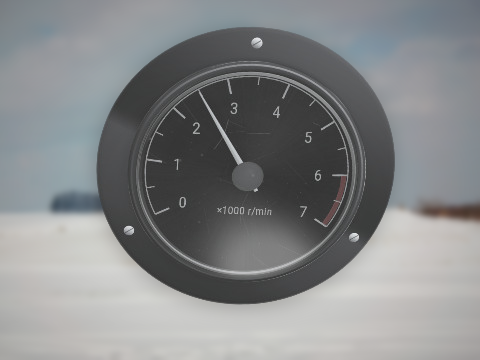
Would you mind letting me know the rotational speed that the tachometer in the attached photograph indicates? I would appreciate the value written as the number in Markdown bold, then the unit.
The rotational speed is **2500** rpm
